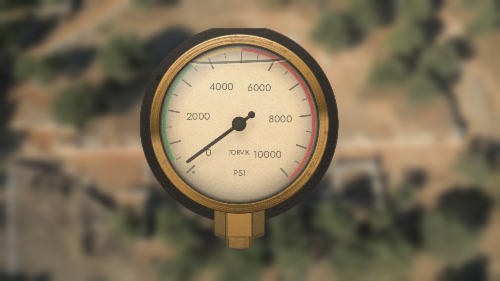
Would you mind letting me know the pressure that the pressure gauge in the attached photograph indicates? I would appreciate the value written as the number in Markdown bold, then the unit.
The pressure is **250** psi
